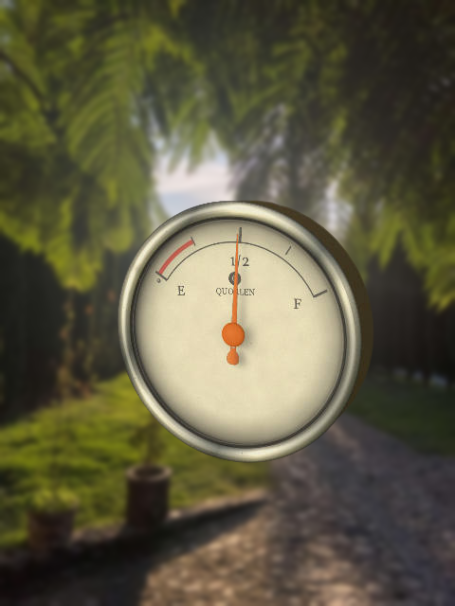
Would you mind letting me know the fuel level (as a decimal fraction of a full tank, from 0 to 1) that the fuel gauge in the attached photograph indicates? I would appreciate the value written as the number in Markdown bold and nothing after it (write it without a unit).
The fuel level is **0.5**
